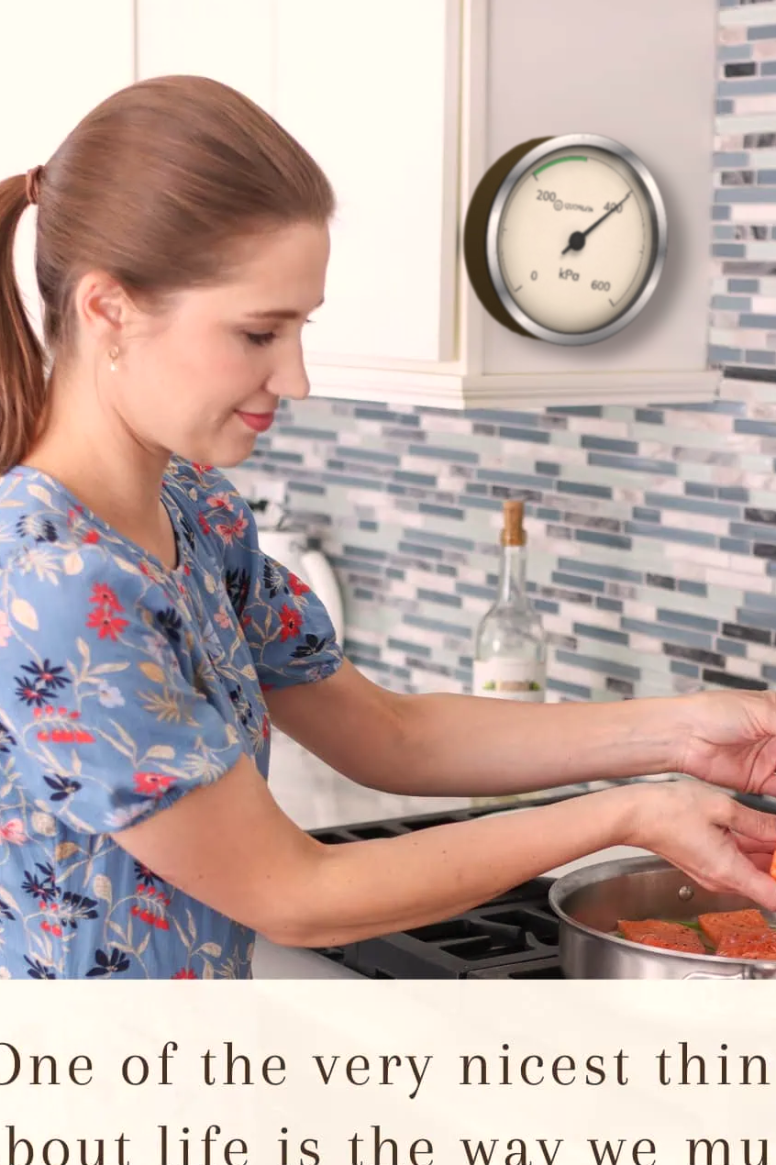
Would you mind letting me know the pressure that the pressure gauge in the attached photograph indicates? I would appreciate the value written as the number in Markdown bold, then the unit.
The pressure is **400** kPa
